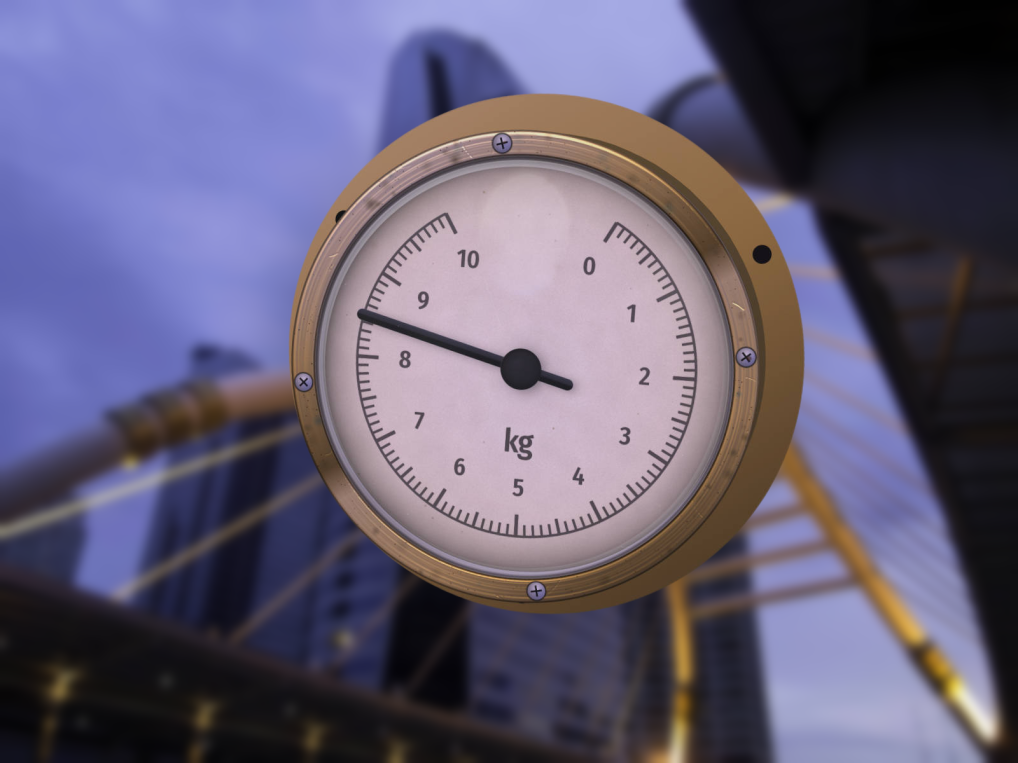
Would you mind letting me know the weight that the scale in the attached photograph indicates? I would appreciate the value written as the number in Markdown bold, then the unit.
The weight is **8.5** kg
